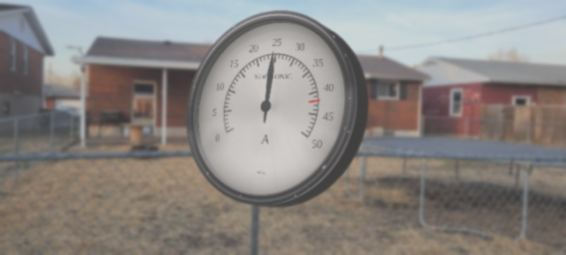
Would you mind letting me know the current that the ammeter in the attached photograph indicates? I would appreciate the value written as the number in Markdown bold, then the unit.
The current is **25** A
